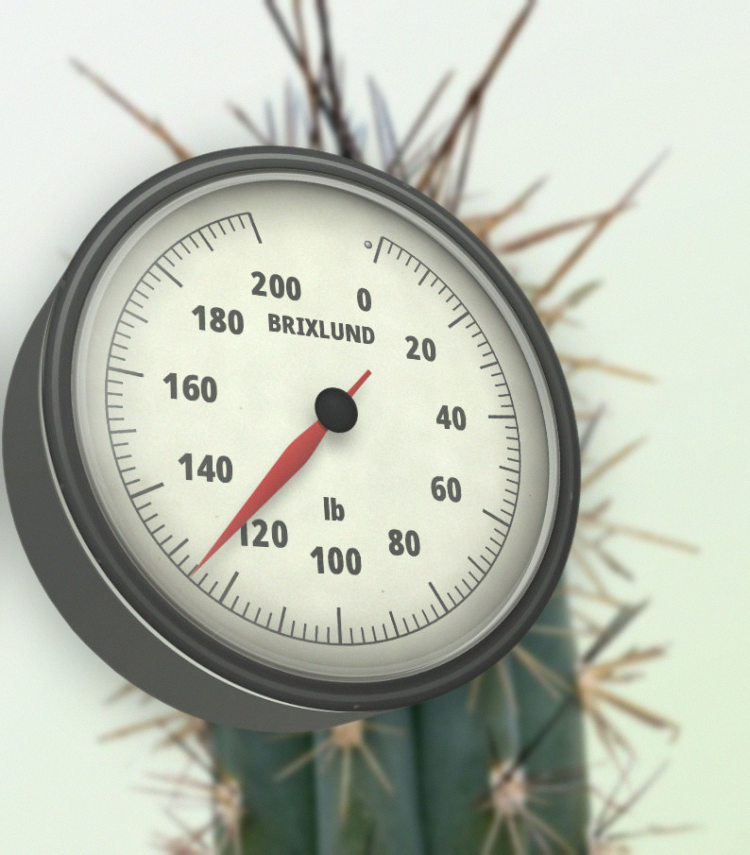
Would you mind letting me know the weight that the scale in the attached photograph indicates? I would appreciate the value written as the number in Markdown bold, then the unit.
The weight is **126** lb
